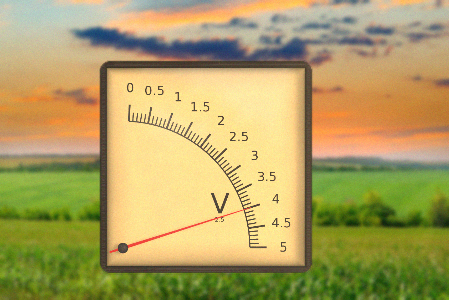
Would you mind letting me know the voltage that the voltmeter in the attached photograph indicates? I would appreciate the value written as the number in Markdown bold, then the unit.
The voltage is **4** V
